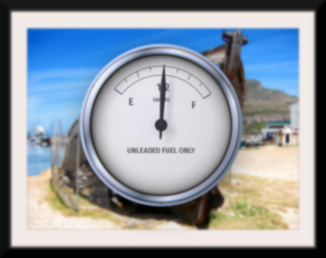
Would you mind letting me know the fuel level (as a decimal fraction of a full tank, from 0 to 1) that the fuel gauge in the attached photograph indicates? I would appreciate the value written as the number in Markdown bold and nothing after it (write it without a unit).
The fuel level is **0.5**
